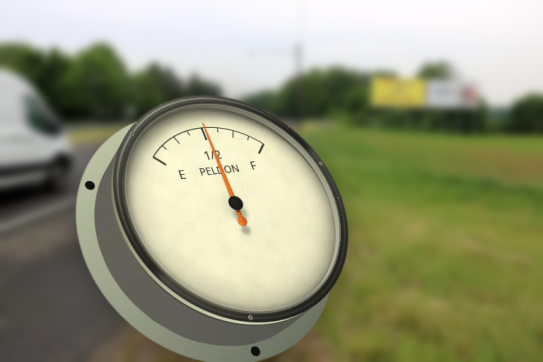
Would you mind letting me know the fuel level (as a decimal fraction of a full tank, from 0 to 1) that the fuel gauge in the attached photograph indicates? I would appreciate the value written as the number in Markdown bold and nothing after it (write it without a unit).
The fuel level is **0.5**
